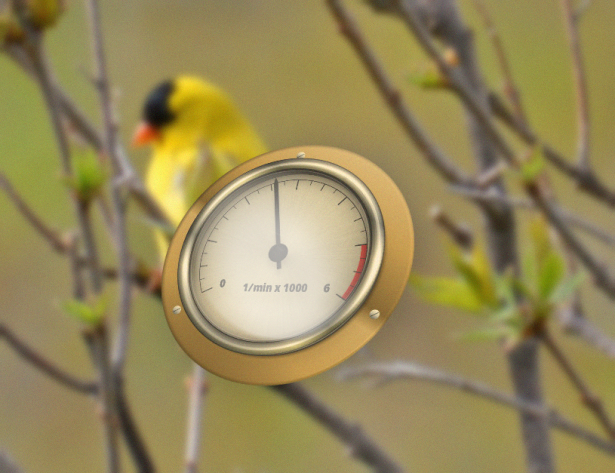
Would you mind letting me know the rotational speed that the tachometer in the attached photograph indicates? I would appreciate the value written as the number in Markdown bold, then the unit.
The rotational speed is **2625** rpm
